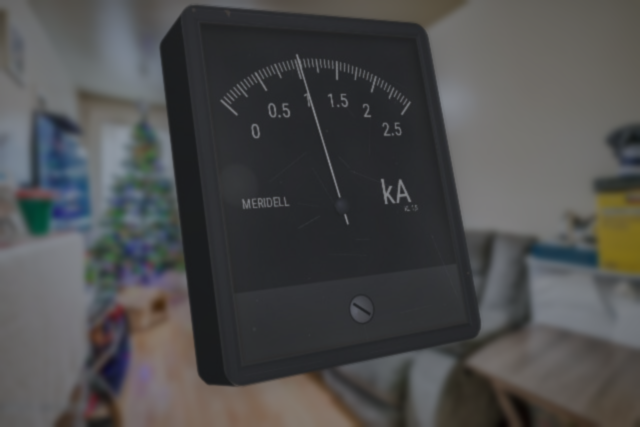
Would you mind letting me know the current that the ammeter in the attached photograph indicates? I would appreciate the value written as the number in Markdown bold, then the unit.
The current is **1** kA
